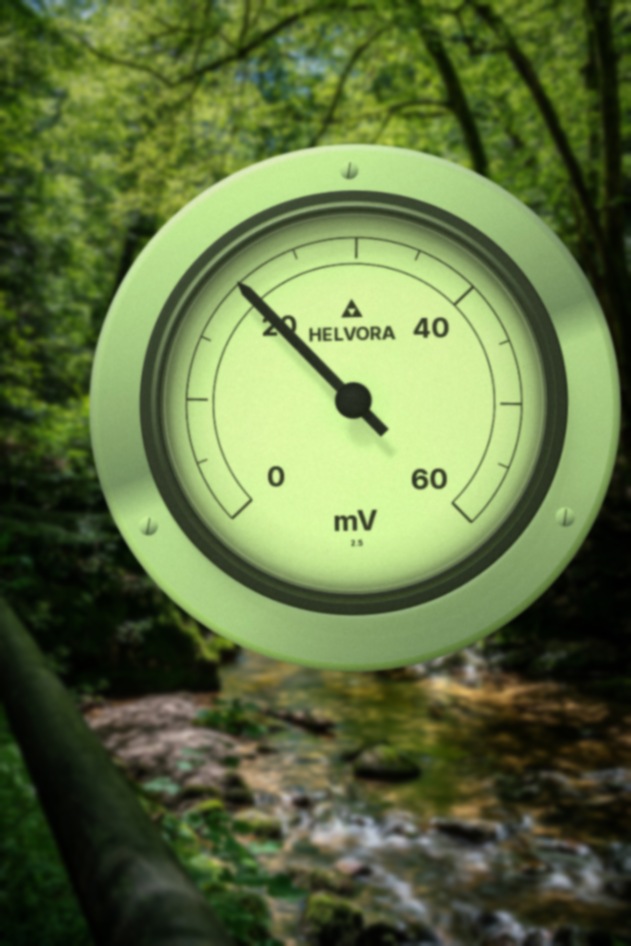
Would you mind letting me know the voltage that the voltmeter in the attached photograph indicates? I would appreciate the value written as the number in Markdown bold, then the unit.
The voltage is **20** mV
